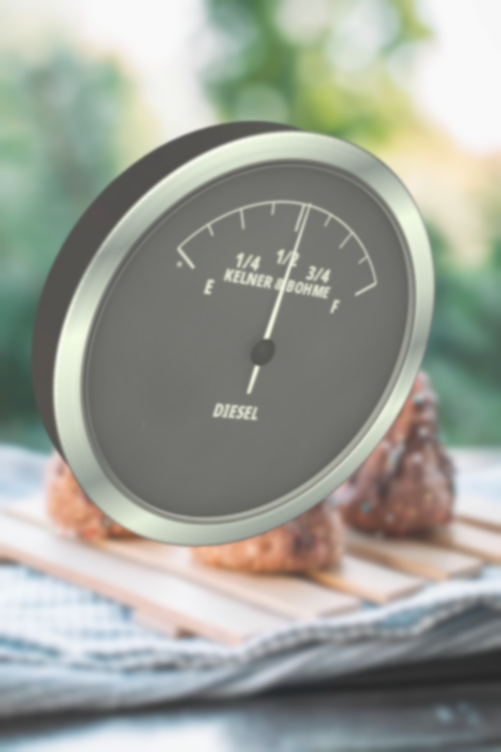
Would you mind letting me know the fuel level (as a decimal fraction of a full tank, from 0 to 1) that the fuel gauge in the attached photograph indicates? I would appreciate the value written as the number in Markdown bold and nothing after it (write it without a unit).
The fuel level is **0.5**
